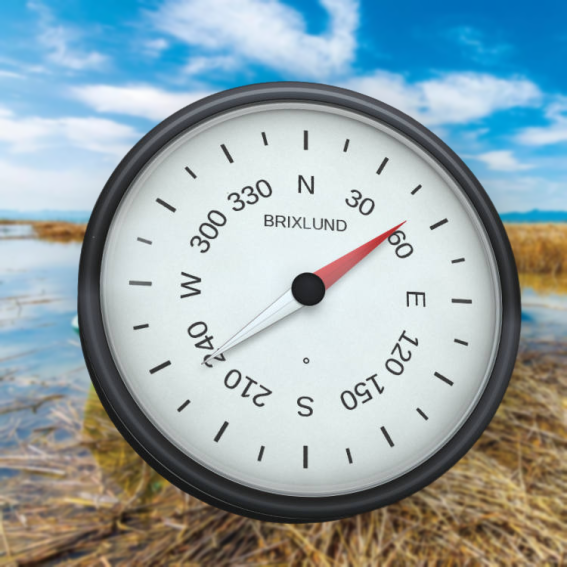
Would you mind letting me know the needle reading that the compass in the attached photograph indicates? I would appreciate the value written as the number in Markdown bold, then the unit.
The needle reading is **52.5** °
